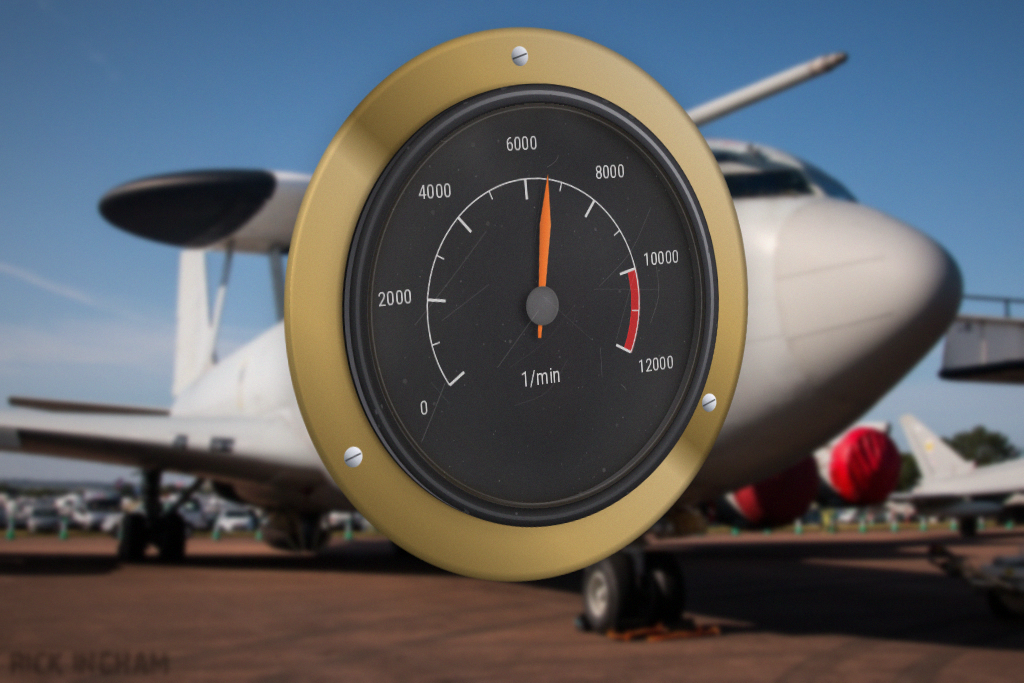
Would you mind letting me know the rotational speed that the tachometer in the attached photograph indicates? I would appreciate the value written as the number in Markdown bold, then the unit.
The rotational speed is **6500** rpm
